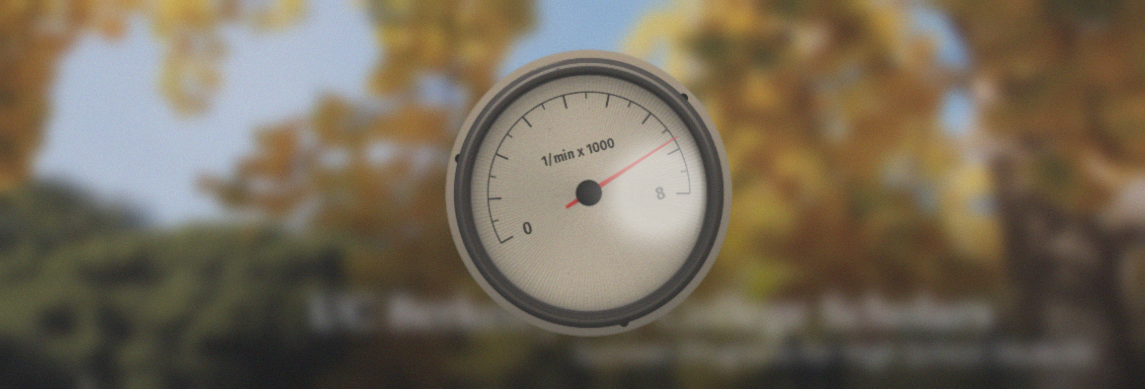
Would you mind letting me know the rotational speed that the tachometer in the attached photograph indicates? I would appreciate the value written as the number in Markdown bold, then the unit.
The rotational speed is **6750** rpm
